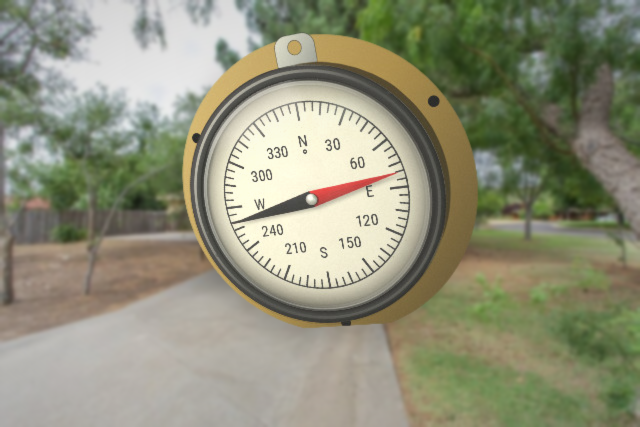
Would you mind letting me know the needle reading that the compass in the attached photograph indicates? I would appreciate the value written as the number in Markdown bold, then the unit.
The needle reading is **80** °
